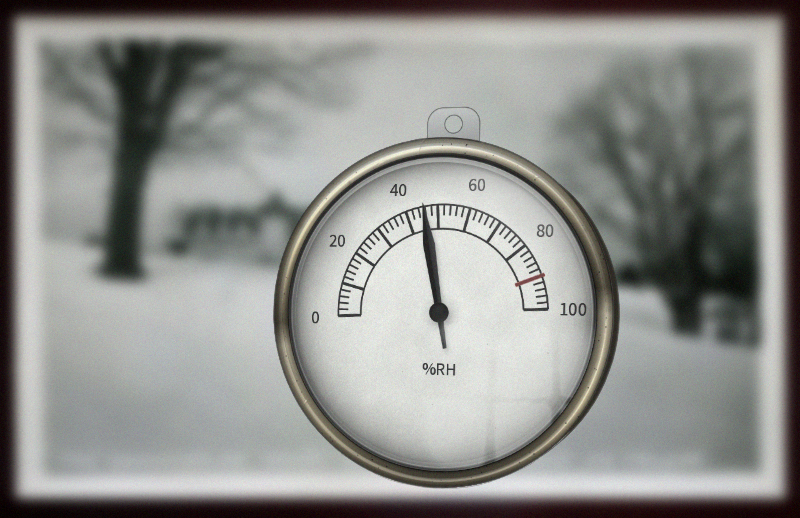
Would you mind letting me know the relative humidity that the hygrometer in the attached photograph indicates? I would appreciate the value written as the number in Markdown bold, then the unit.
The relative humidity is **46** %
